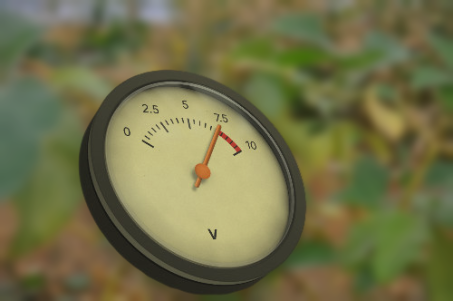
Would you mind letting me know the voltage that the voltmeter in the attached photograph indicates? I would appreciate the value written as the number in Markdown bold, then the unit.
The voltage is **7.5** V
